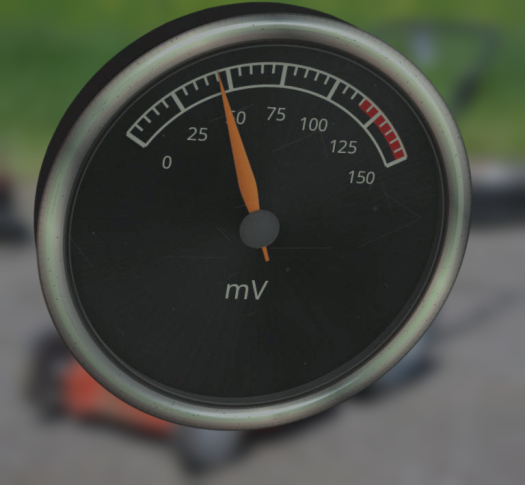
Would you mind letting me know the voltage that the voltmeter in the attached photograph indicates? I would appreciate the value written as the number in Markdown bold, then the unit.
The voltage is **45** mV
